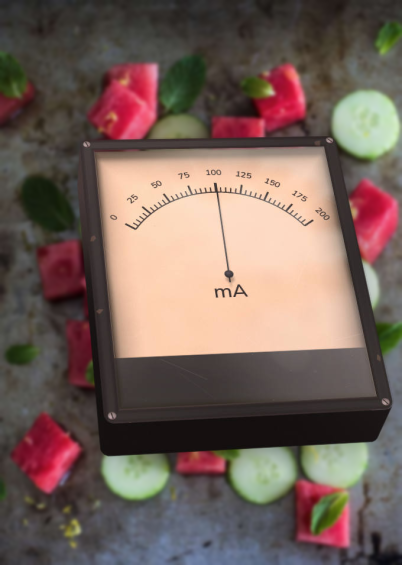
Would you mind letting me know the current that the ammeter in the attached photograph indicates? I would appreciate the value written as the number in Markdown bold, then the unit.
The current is **100** mA
